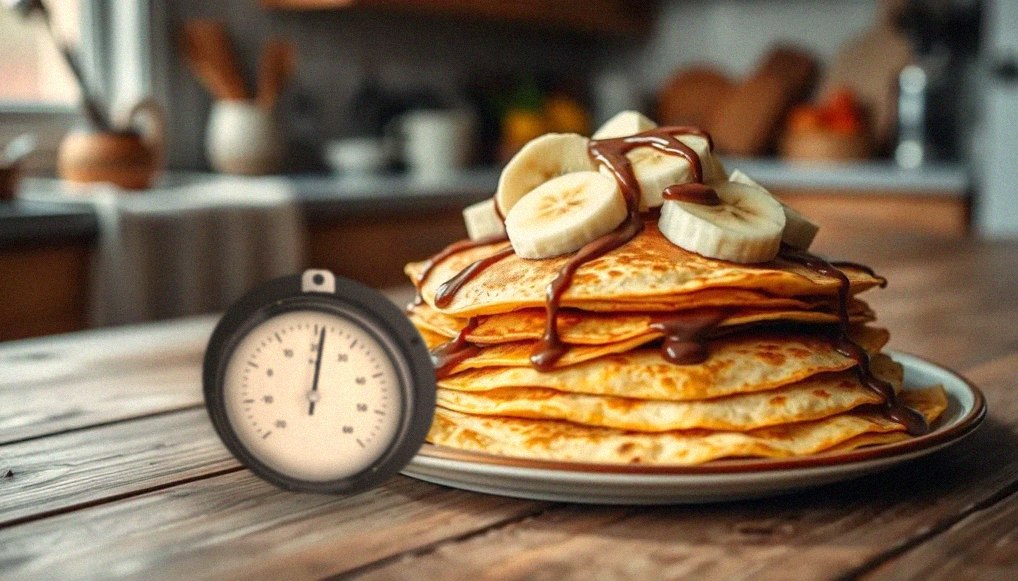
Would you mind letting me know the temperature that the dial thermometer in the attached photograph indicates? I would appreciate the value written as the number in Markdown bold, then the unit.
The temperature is **22** °C
